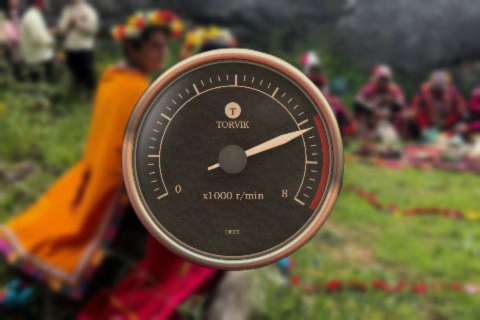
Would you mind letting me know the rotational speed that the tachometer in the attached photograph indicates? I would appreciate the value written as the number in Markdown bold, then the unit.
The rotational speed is **6200** rpm
